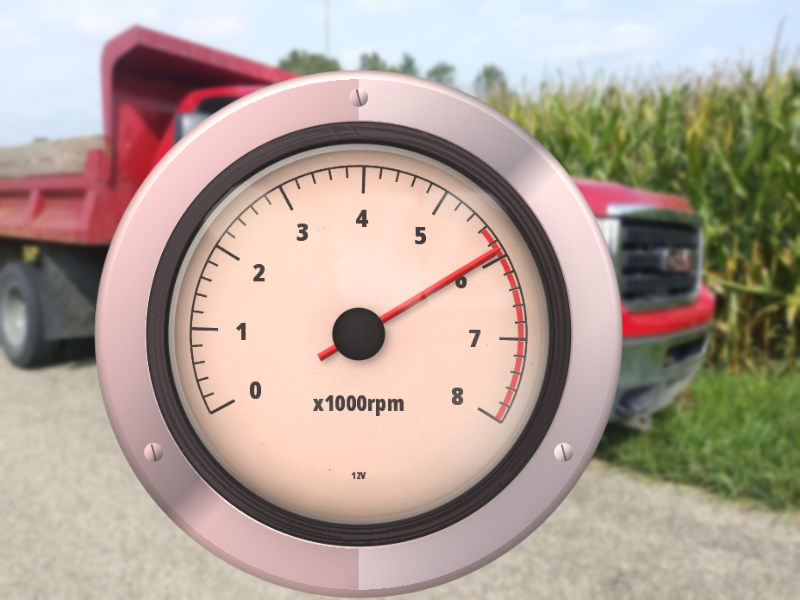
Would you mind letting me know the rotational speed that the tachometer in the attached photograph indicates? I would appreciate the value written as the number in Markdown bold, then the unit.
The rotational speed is **5900** rpm
